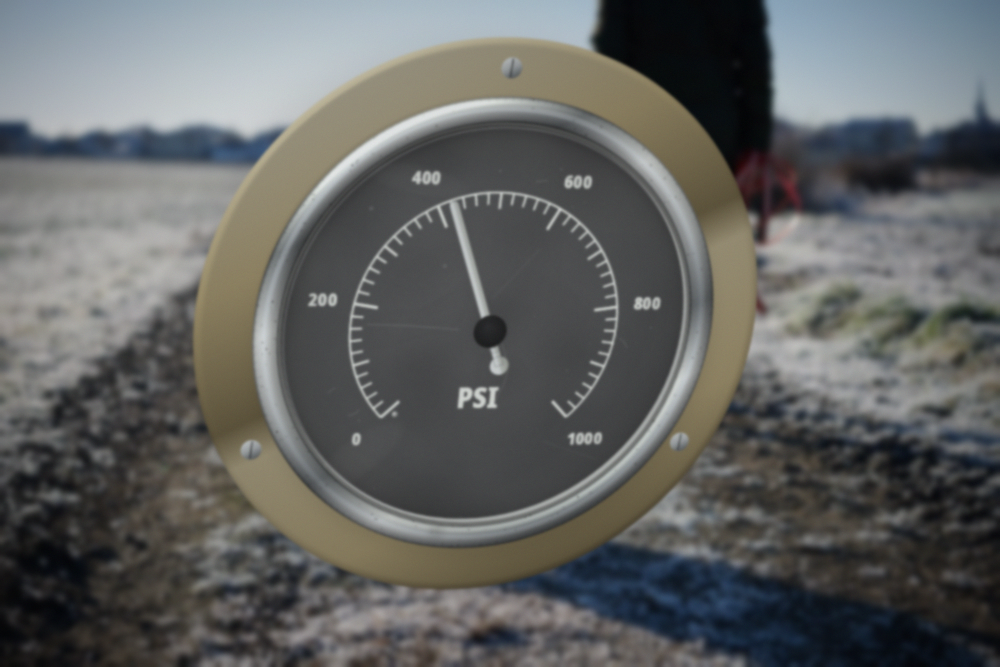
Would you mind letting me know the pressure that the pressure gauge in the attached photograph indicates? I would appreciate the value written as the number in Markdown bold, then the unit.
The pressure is **420** psi
